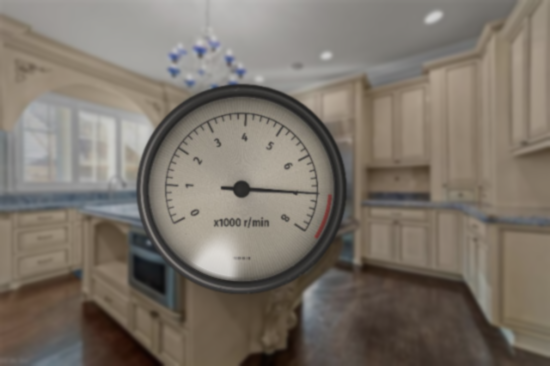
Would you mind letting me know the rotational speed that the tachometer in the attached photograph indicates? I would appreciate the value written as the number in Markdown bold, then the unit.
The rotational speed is **7000** rpm
